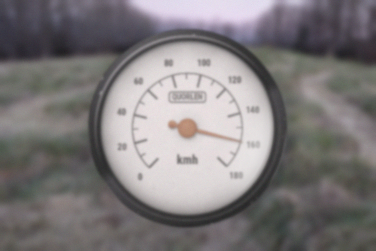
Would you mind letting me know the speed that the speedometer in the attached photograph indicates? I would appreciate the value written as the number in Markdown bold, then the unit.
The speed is **160** km/h
